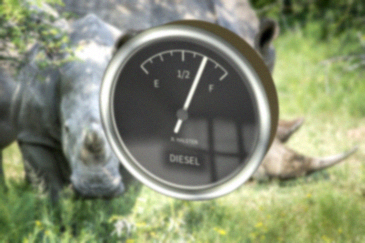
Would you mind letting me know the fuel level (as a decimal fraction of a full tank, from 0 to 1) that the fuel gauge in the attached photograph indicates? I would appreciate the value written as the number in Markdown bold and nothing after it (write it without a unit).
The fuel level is **0.75**
